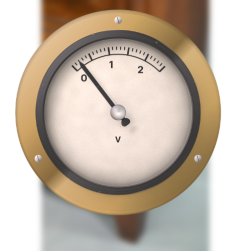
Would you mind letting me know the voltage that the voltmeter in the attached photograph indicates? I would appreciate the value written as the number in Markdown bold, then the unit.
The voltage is **0.2** V
